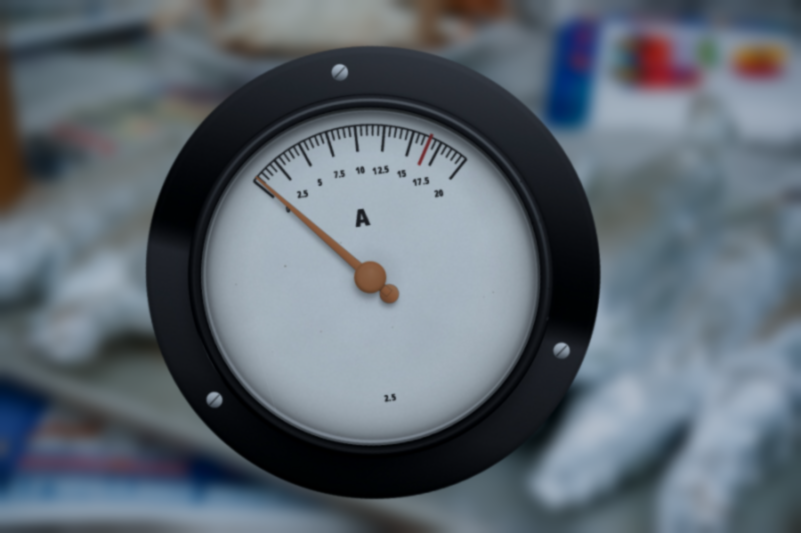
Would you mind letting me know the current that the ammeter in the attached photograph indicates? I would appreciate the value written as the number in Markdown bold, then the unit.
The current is **0.5** A
